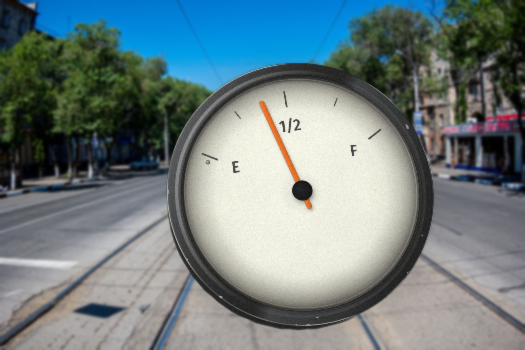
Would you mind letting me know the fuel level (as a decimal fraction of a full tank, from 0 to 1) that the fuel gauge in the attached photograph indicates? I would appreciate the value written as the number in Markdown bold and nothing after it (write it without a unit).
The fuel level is **0.375**
